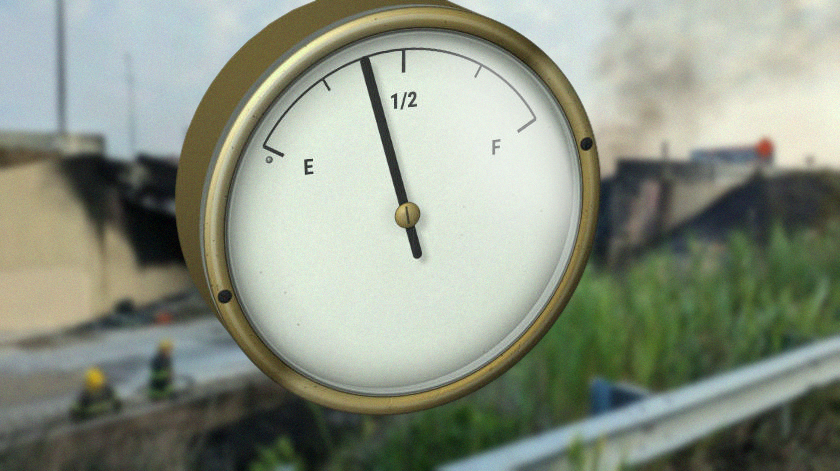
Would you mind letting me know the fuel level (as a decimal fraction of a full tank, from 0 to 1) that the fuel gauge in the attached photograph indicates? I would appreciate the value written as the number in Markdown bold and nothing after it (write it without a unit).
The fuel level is **0.375**
